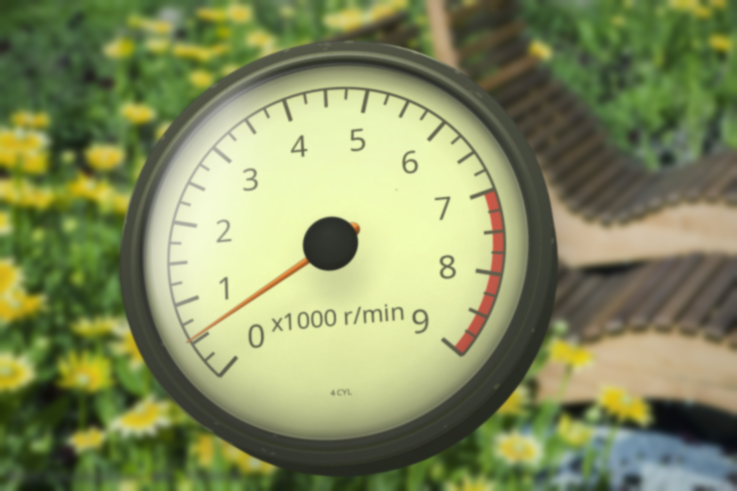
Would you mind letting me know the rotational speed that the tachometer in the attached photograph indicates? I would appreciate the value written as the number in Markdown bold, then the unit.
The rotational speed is **500** rpm
